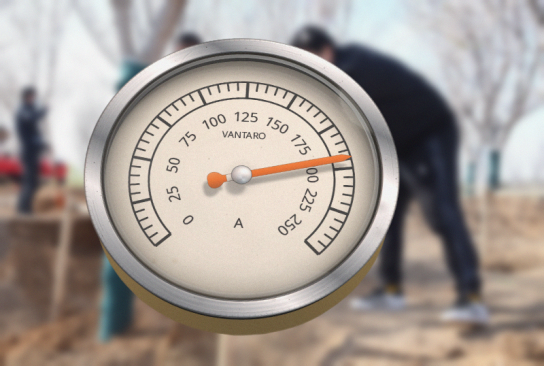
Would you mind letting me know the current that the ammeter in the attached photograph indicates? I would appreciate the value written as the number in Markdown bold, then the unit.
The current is **195** A
